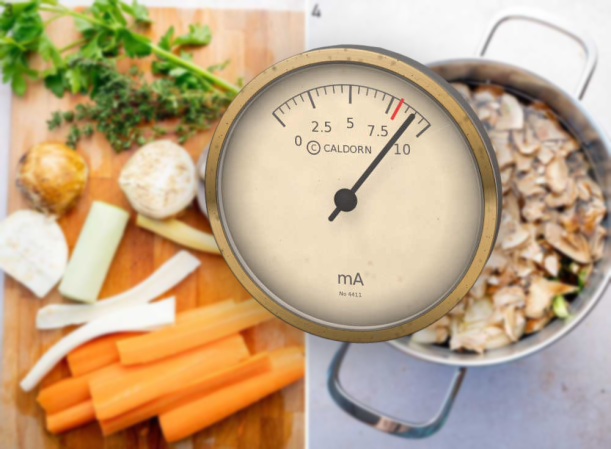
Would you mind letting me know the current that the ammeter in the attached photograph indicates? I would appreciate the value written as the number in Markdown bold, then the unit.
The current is **9** mA
